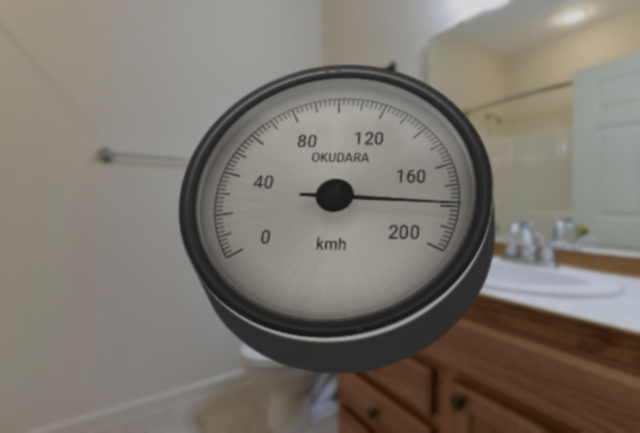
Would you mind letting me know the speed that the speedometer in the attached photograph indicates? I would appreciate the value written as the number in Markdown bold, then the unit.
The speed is **180** km/h
